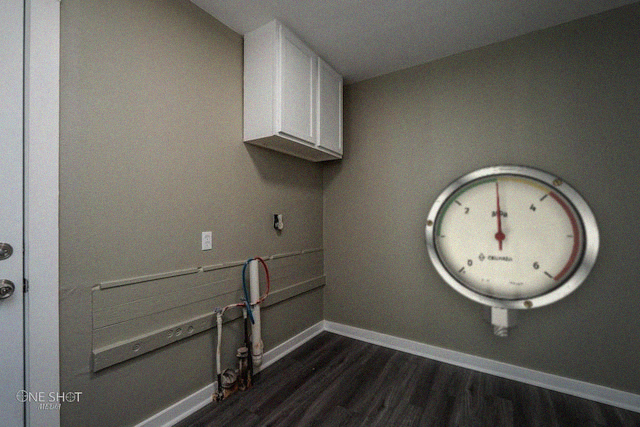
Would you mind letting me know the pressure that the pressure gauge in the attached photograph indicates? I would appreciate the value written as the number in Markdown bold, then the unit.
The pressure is **3** MPa
